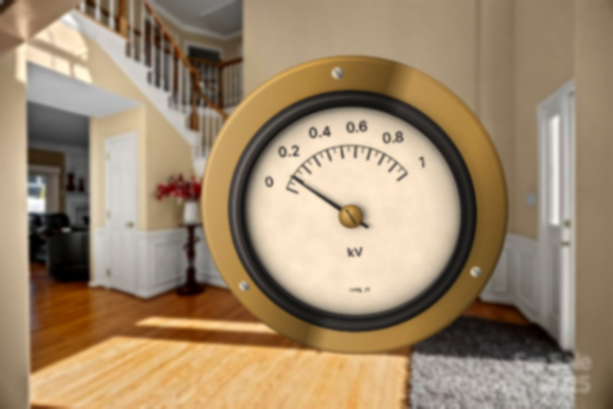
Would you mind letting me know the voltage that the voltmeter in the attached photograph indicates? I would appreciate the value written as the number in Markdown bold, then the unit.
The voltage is **0.1** kV
